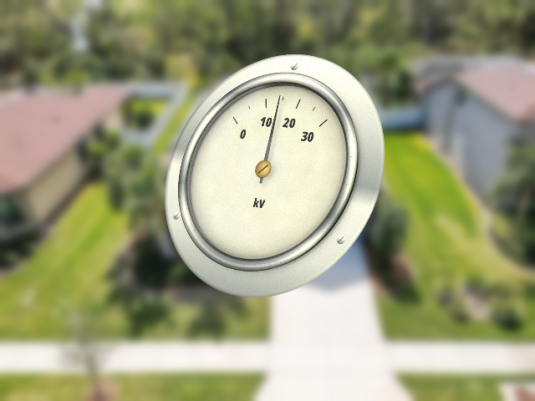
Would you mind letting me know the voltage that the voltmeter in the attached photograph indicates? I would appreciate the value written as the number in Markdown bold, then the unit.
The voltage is **15** kV
